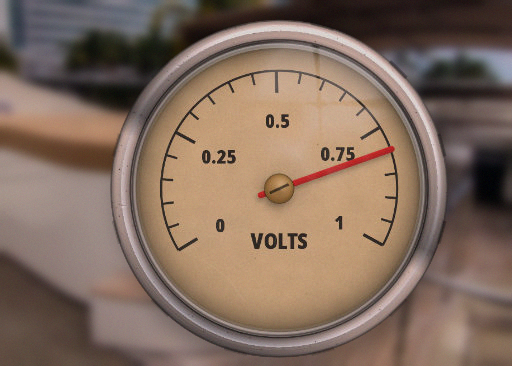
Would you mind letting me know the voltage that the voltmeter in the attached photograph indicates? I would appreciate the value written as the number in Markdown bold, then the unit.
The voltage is **0.8** V
